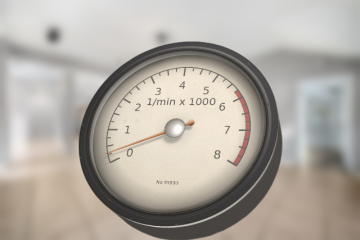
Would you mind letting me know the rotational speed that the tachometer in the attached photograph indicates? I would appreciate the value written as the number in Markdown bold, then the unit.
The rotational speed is **250** rpm
